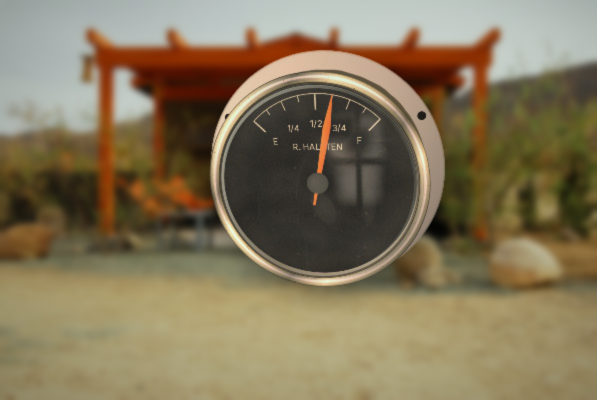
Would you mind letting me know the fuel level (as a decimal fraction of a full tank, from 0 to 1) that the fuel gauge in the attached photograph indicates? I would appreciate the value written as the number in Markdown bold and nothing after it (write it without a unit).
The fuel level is **0.625**
